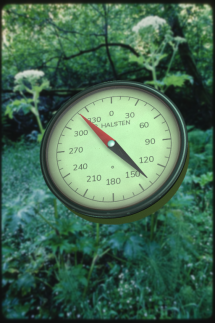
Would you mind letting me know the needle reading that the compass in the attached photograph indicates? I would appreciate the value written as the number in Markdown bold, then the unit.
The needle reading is **320** °
